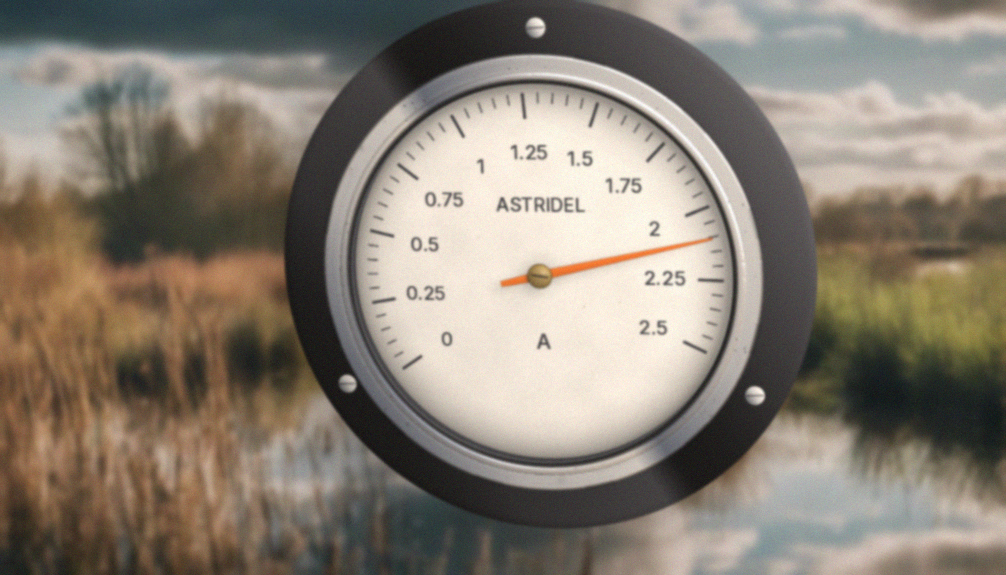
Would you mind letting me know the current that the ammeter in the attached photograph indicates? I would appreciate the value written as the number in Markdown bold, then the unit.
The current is **2.1** A
